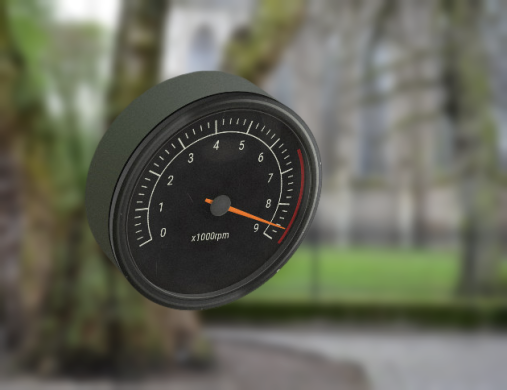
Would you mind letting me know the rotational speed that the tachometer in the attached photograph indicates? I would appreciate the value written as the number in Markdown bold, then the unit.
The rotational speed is **8600** rpm
